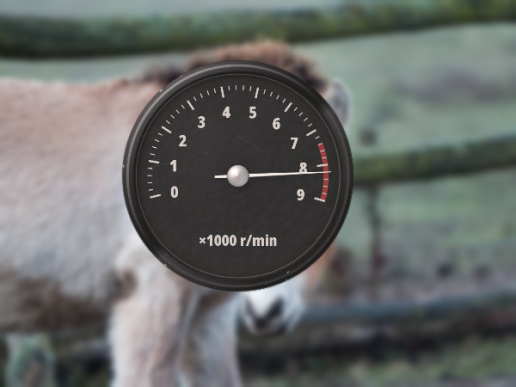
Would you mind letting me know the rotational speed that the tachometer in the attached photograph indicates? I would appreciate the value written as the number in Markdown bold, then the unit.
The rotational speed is **8200** rpm
